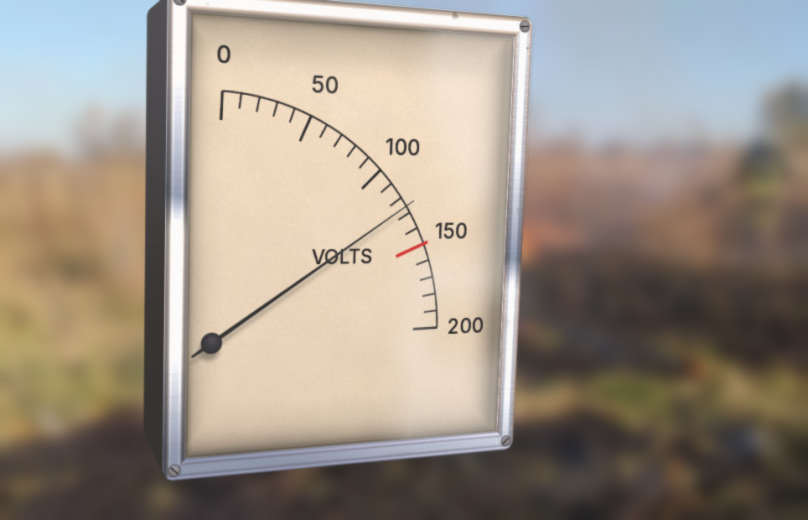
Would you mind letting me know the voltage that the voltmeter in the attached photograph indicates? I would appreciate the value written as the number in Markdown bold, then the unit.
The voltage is **125** V
